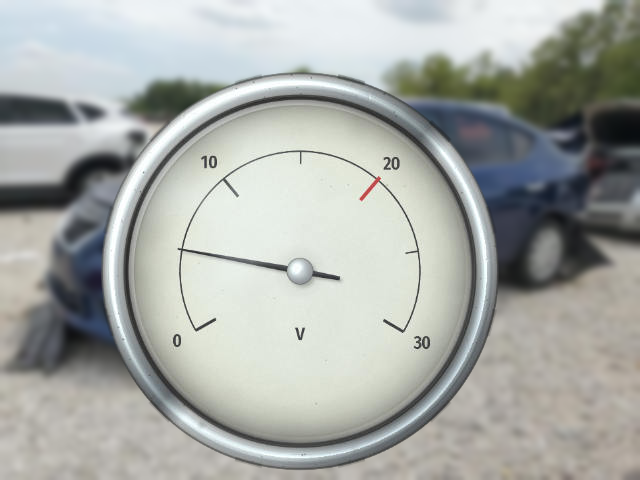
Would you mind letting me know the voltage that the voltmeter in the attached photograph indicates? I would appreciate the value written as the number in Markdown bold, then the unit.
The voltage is **5** V
